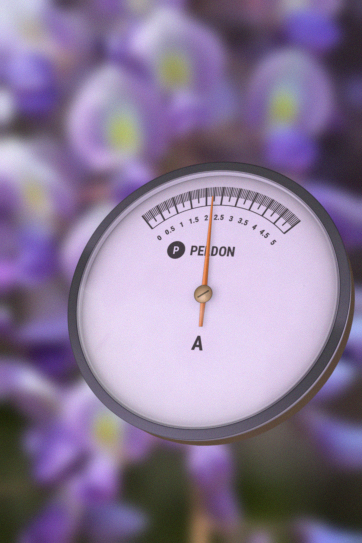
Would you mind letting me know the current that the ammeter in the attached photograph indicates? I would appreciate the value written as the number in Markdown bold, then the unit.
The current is **2.25** A
